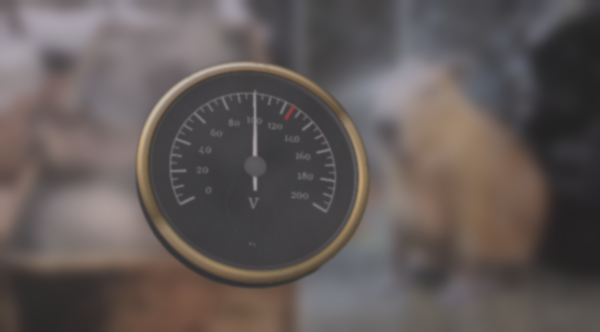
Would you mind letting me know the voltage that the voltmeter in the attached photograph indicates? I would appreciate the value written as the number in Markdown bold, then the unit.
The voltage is **100** V
